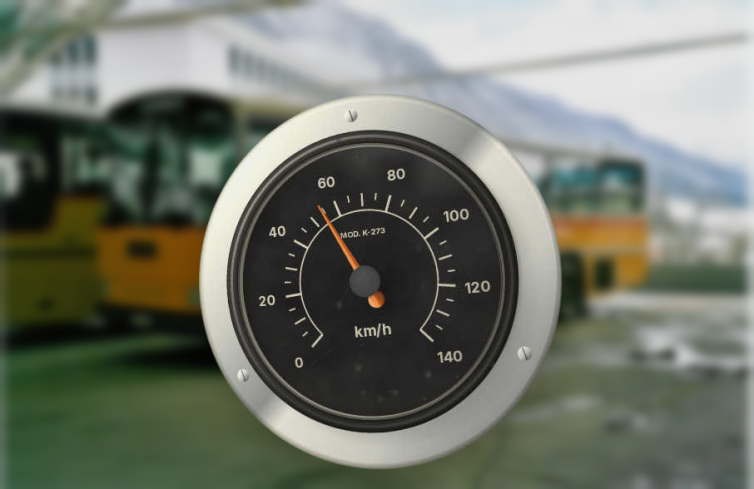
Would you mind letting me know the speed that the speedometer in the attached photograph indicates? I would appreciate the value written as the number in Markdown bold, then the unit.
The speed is **55** km/h
